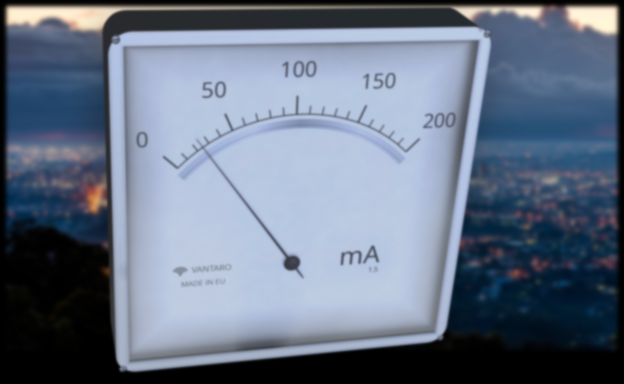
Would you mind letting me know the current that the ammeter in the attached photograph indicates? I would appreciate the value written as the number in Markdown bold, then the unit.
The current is **25** mA
